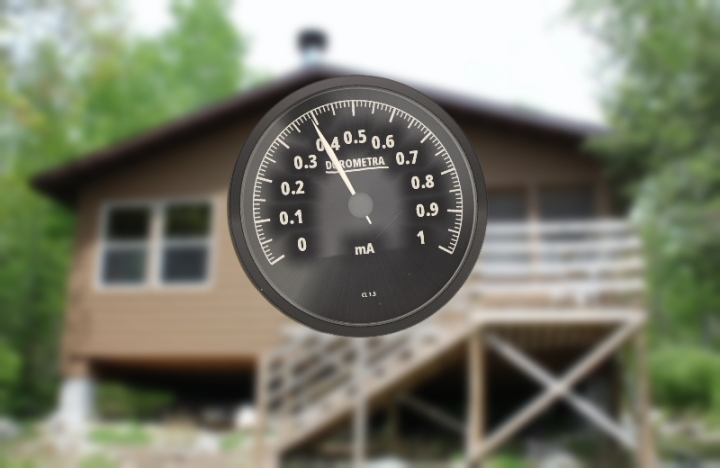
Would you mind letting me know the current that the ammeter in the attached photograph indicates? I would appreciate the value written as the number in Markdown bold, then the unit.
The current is **0.39** mA
